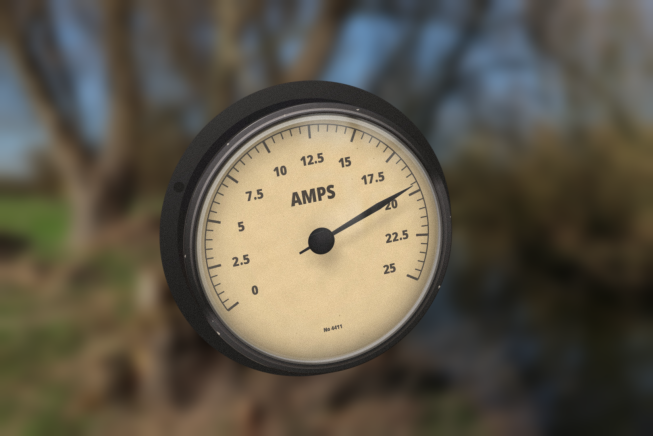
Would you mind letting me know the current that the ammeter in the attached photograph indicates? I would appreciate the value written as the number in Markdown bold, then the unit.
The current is **19.5** A
